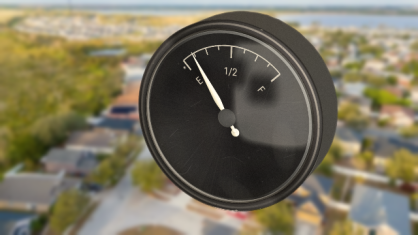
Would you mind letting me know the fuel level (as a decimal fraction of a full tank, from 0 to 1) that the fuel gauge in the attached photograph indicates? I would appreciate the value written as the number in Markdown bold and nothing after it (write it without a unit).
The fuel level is **0.125**
